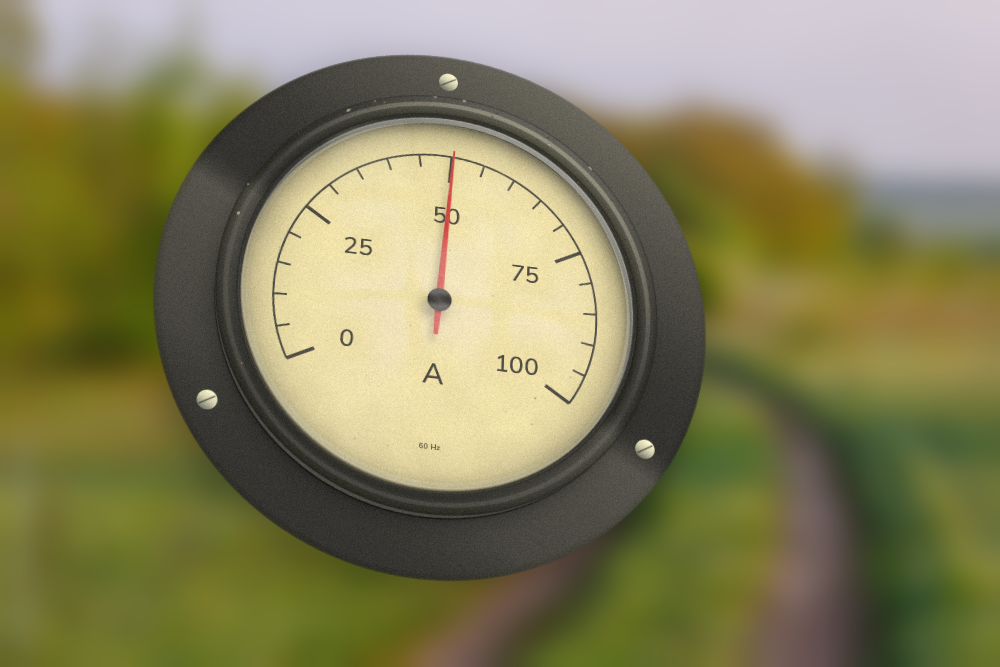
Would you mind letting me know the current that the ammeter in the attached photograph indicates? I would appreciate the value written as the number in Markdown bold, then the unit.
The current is **50** A
